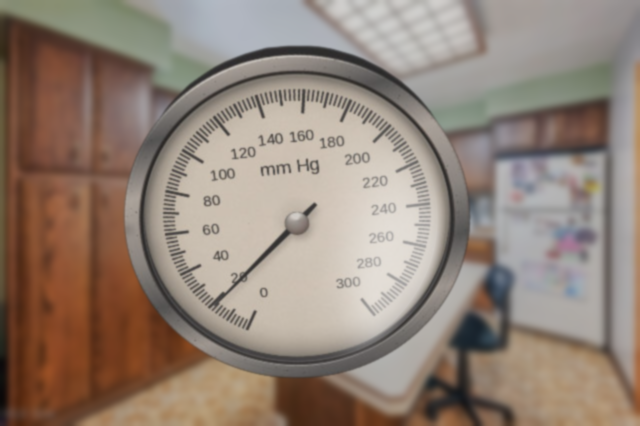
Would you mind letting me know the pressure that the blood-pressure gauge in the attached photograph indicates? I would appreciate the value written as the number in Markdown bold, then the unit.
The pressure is **20** mmHg
